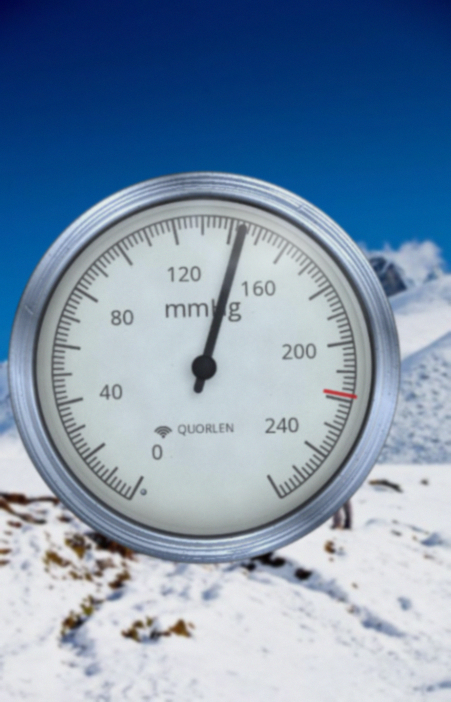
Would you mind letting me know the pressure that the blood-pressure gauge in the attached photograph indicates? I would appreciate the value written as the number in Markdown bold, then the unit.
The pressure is **144** mmHg
